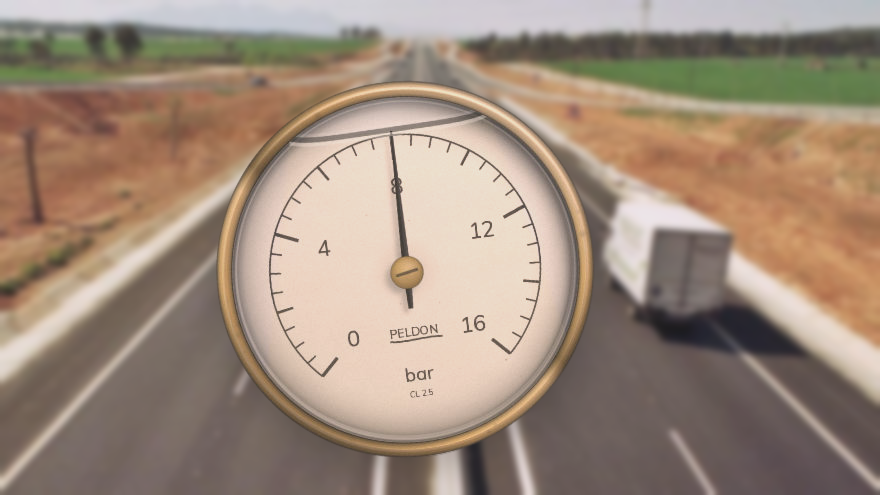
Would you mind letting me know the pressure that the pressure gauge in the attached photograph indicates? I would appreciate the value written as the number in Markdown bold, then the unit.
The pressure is **8** bar
